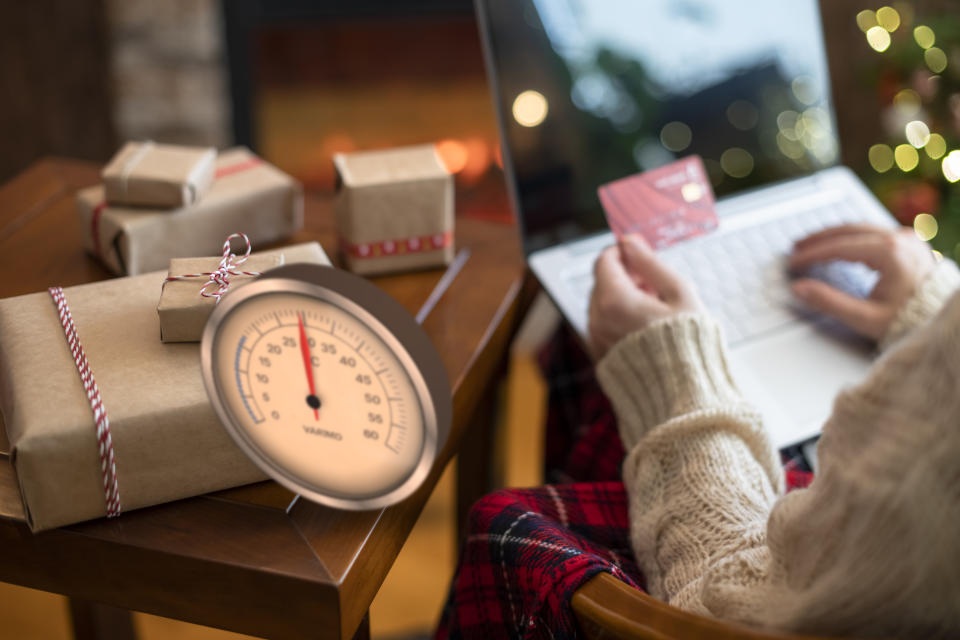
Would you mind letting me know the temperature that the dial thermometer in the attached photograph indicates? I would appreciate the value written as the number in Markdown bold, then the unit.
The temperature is **30** °C
